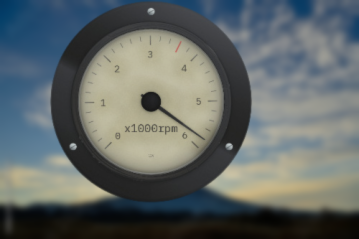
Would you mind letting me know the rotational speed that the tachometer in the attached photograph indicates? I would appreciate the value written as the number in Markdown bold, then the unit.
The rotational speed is **5800** rpm
